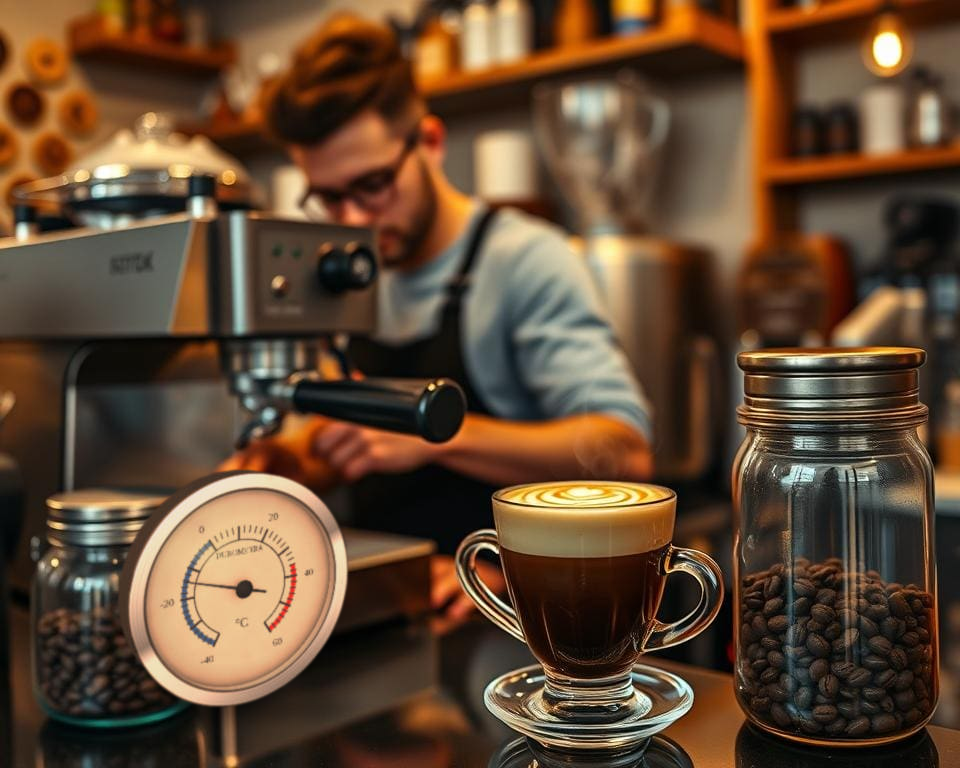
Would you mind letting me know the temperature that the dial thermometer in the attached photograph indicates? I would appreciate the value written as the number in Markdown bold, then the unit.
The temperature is **-14** °C
